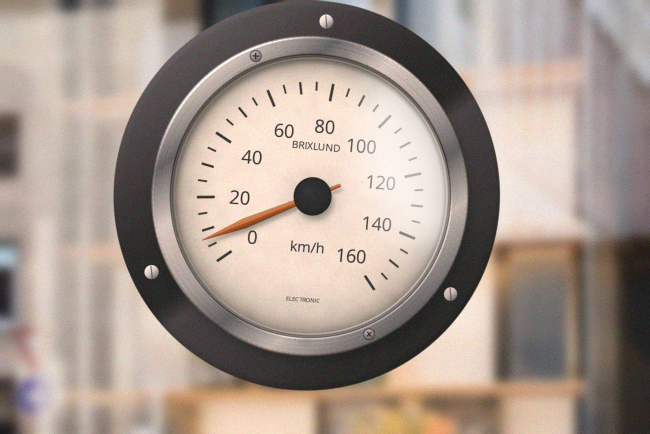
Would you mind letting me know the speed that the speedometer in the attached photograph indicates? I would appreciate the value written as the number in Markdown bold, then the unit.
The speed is **7.5** km/h
